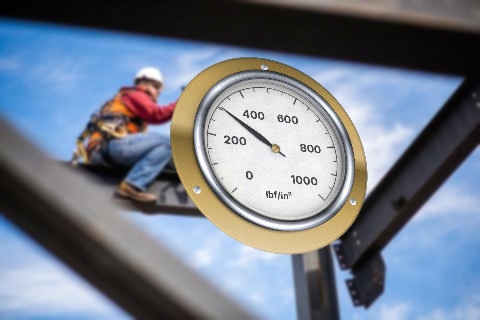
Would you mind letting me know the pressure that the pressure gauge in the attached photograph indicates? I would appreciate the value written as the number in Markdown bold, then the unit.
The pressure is **300** psi
